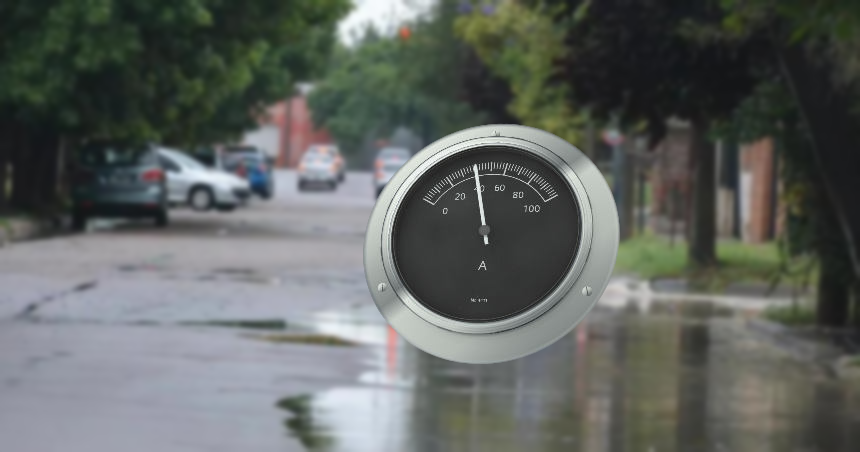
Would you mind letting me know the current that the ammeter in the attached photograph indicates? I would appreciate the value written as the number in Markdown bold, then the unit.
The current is **40** A
